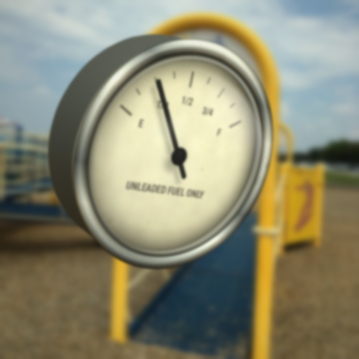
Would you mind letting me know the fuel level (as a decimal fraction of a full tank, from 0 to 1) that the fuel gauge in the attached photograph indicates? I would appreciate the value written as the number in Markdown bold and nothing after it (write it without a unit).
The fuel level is **0.25**
